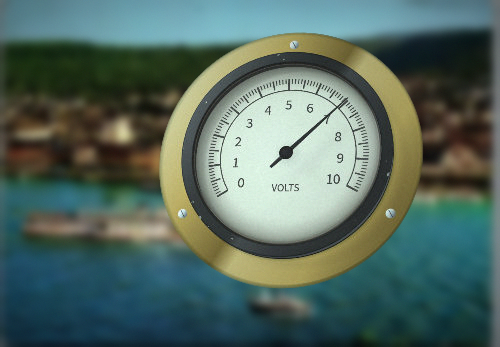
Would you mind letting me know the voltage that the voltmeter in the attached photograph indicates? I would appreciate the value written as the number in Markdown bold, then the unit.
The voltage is **7** V
